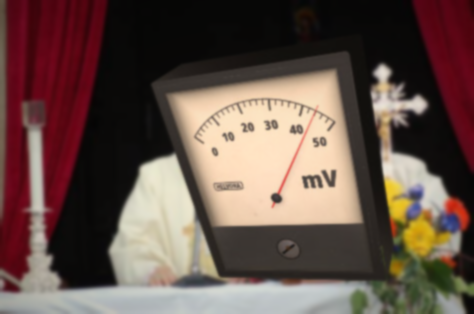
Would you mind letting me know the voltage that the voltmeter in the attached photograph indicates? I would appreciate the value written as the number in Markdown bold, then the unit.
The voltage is **44** mV
